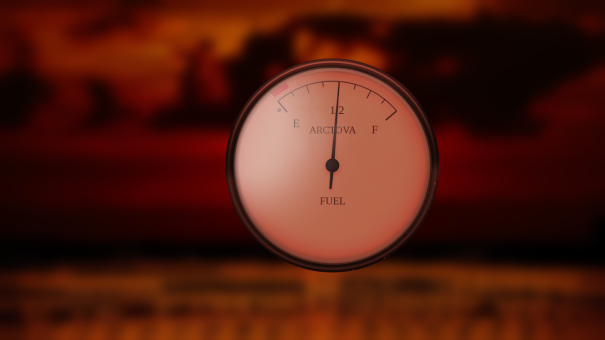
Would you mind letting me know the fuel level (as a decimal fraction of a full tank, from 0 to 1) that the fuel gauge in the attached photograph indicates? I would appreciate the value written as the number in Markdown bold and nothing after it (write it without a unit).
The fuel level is **0.5**
